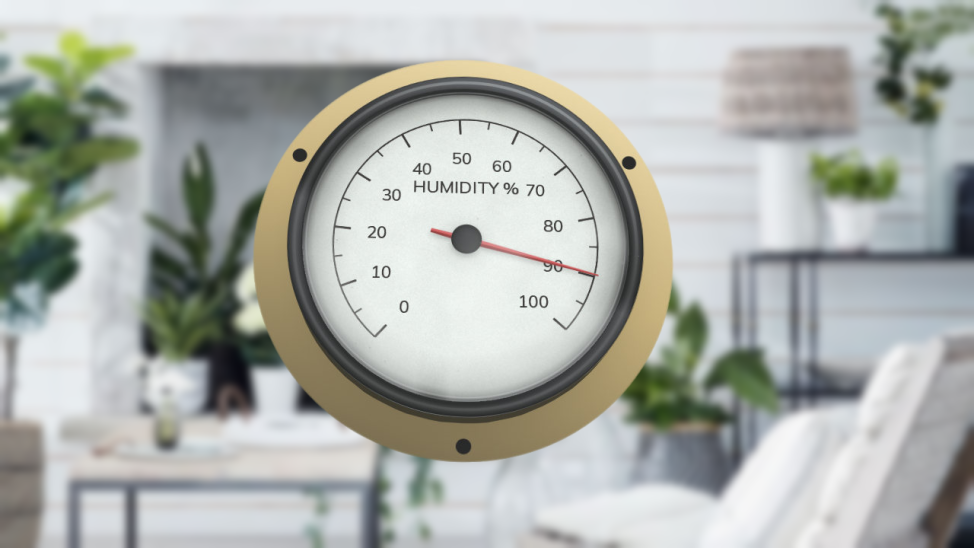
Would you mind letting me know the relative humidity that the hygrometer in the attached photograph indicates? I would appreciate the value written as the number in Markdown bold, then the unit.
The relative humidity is **90** %
